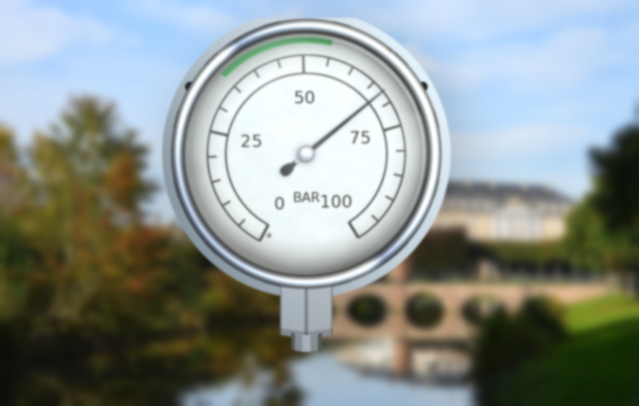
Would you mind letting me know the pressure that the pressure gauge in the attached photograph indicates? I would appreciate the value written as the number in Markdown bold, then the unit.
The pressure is **67.5** bar
